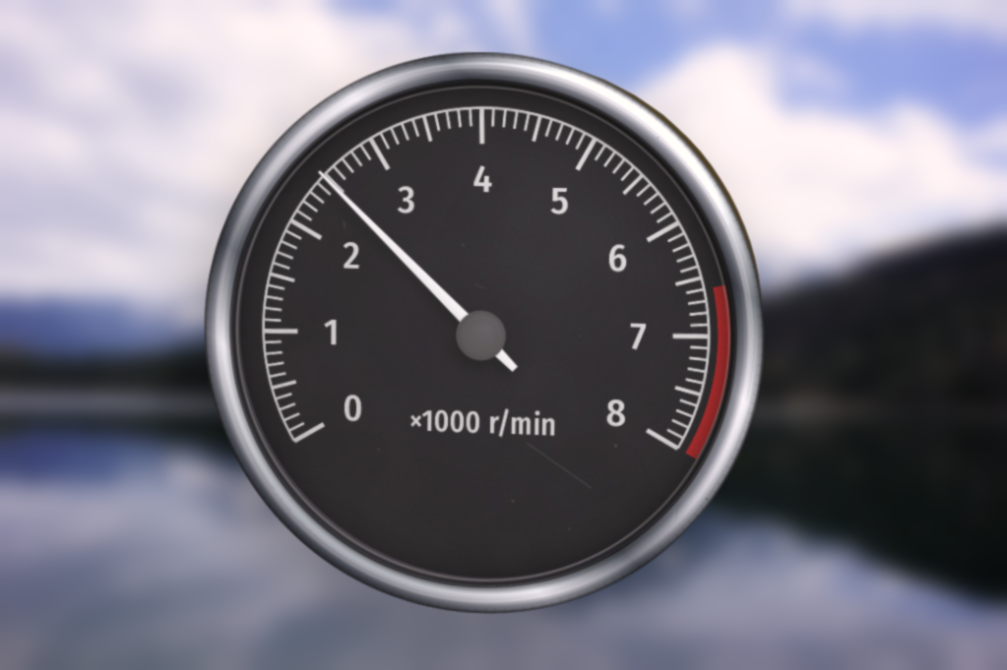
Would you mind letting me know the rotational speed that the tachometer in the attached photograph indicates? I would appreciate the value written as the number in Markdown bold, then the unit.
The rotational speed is **2500** rpm
